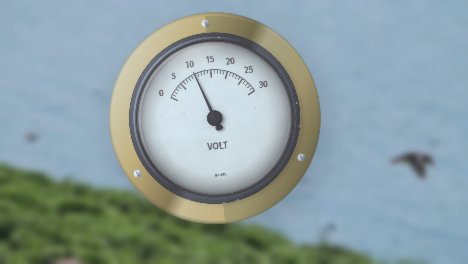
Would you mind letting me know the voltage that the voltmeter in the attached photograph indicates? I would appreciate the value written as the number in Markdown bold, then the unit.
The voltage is **10** V
